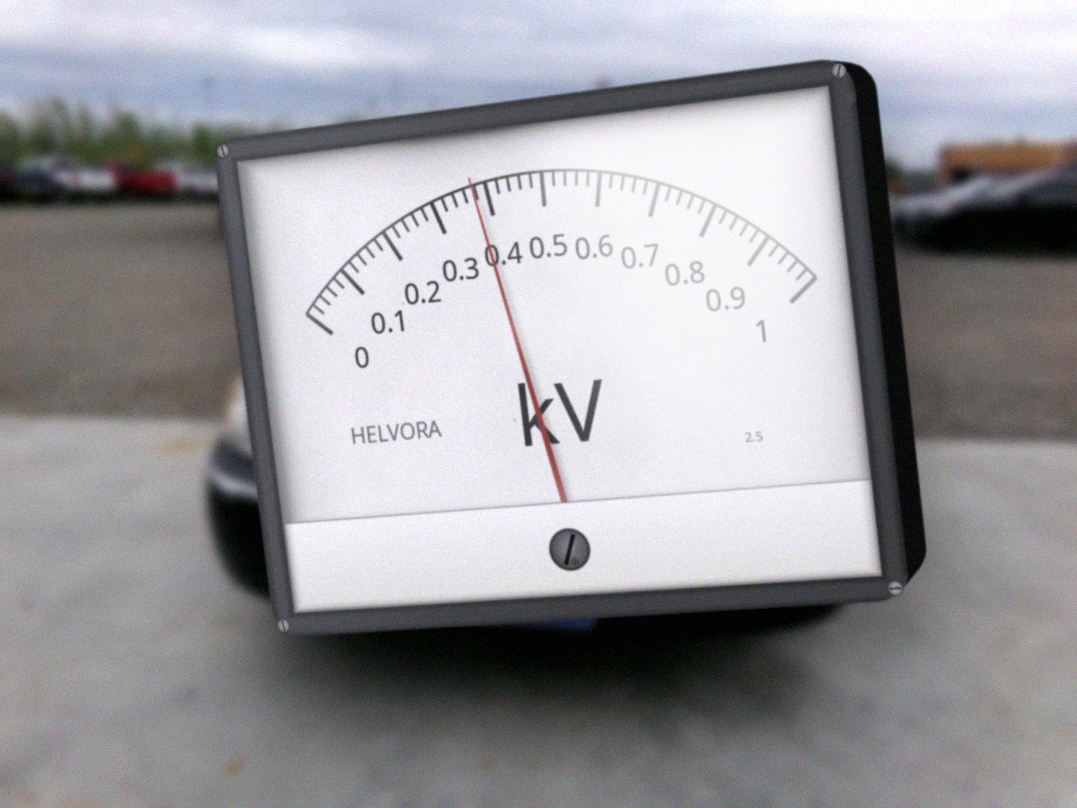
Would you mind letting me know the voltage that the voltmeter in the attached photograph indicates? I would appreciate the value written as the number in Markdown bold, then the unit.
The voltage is **0.38** kV
